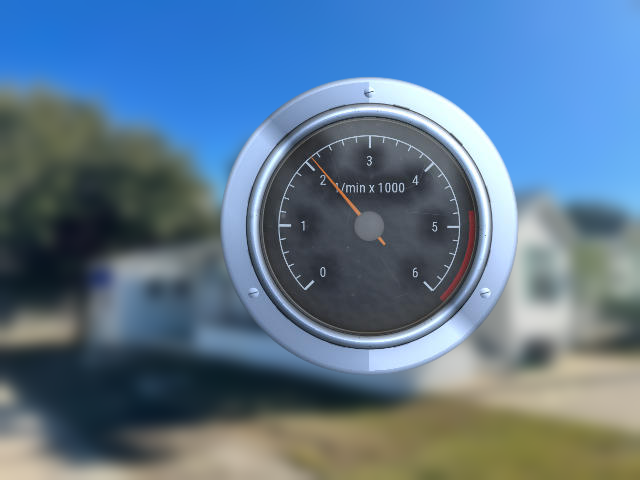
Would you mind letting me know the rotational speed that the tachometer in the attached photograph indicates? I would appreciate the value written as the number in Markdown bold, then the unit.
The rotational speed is **2100** rpm
